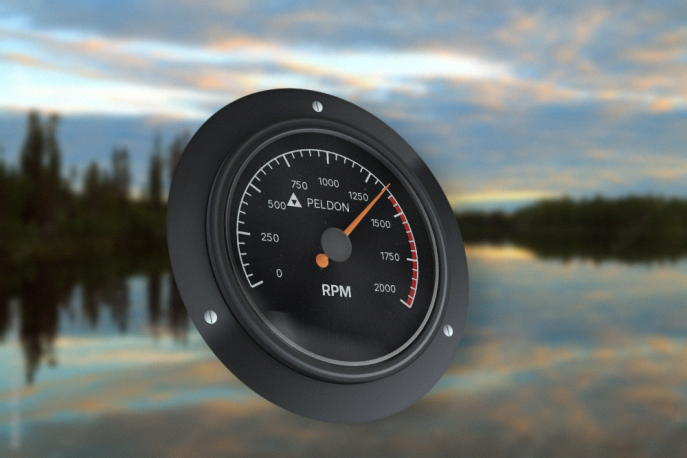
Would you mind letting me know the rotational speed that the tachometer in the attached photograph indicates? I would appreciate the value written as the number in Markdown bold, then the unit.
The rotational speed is **1350** rpm
